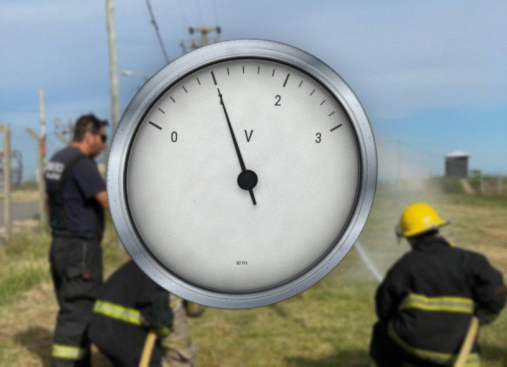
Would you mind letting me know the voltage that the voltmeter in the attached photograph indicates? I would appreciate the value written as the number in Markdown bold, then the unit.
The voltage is **1** V
